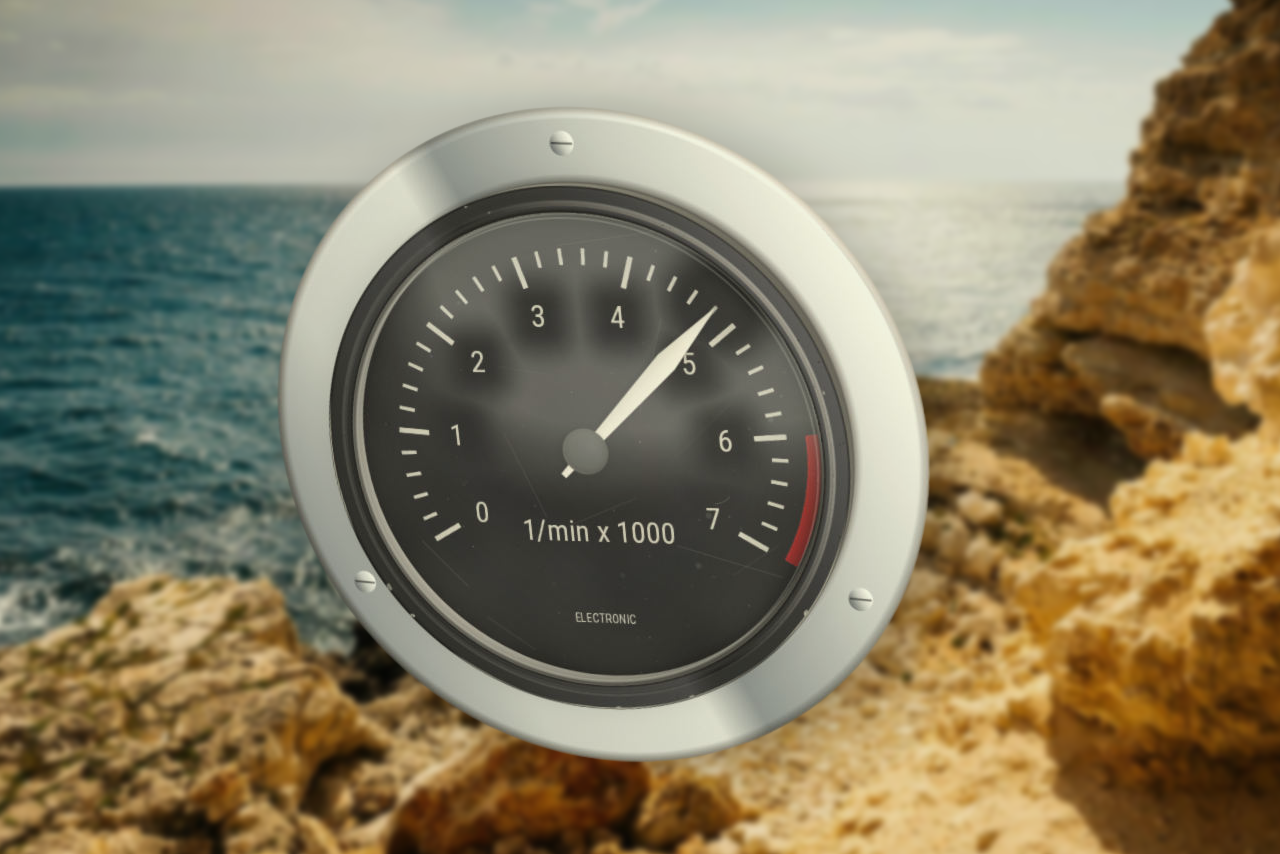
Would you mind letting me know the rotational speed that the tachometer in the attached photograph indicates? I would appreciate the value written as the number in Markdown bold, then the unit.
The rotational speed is **4800** rpm
